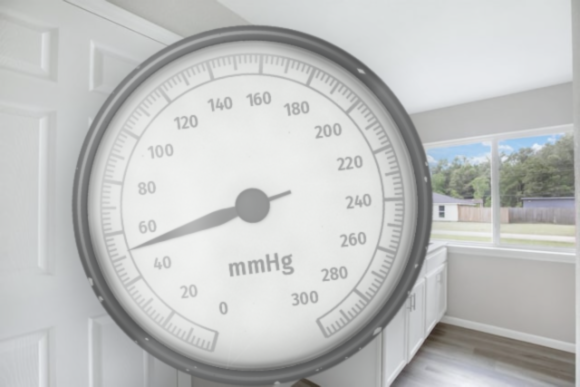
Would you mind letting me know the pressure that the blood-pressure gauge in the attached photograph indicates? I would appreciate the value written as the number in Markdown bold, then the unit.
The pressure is **52** mmHg
